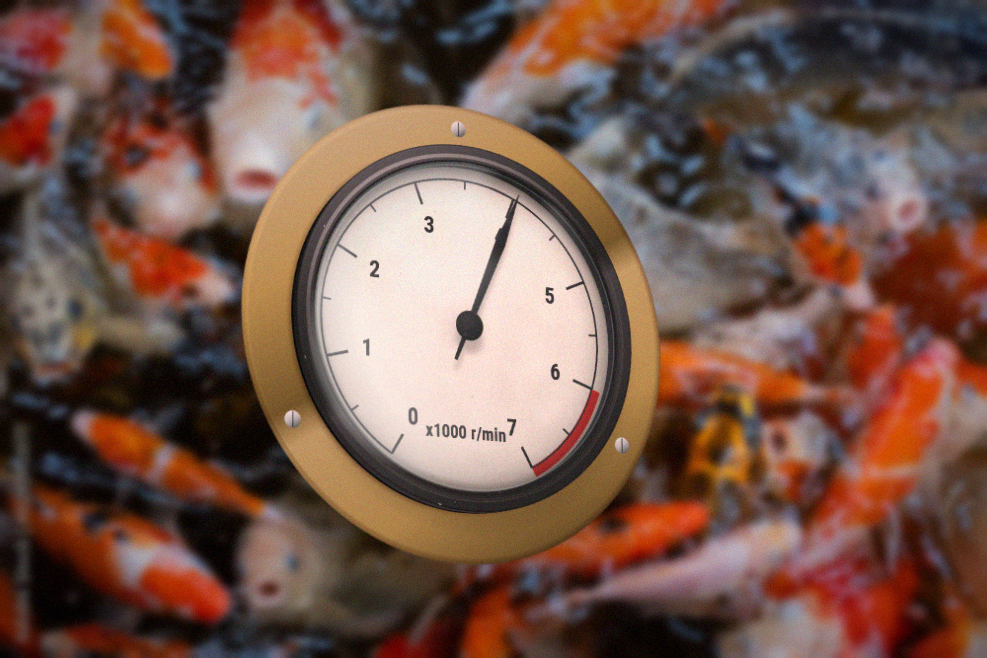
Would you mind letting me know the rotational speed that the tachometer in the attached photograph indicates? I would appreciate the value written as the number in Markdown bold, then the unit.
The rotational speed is **4000** rpm
